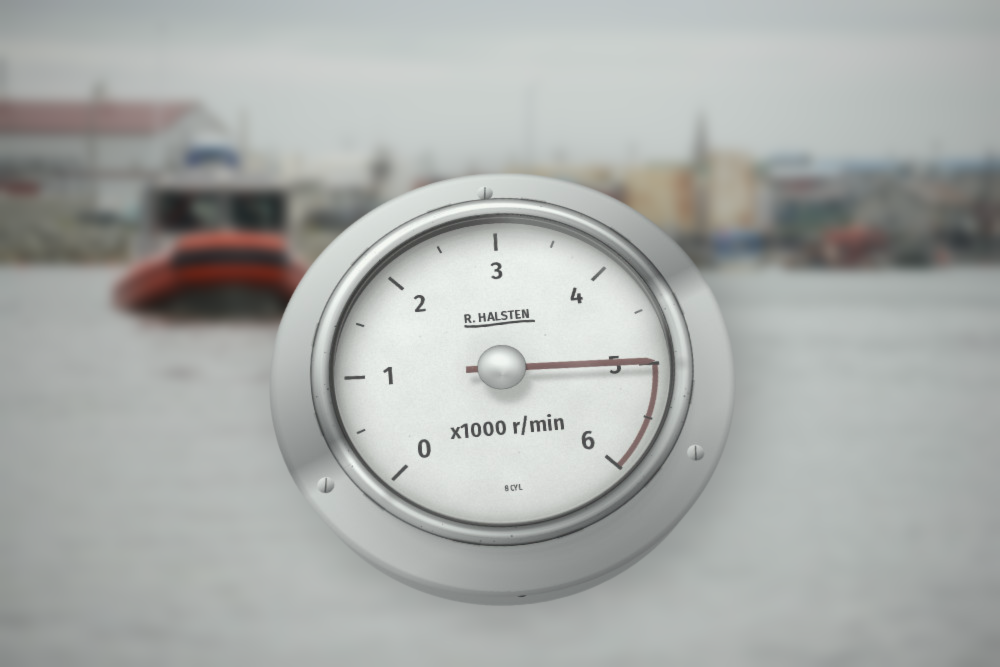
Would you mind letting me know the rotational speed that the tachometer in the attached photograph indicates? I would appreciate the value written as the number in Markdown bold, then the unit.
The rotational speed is **5000** rpm
